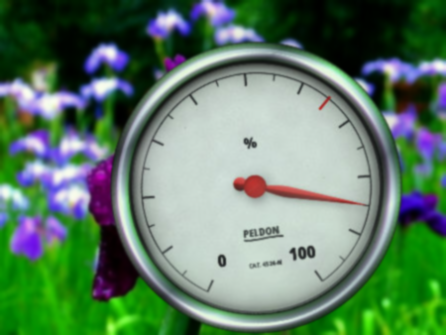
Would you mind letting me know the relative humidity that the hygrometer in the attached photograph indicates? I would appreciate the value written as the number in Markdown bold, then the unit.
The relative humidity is **85** %
